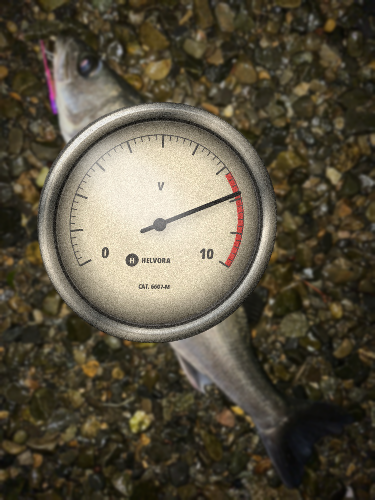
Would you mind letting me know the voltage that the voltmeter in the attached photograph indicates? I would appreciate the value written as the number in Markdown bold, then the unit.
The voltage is **7.8** V
